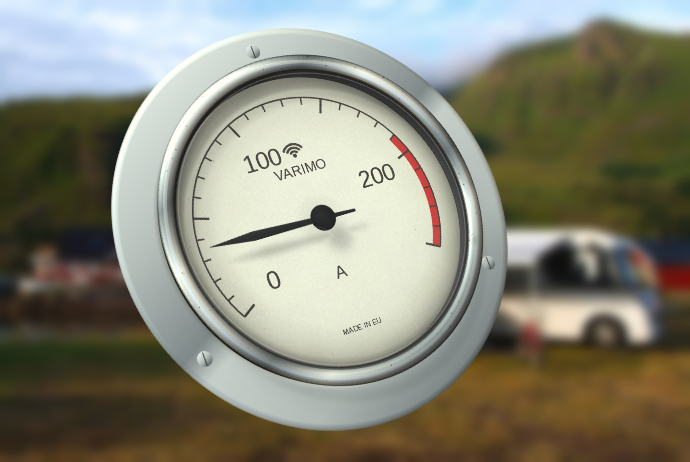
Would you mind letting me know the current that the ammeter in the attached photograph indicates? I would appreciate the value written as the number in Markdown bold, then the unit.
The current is **35** A
